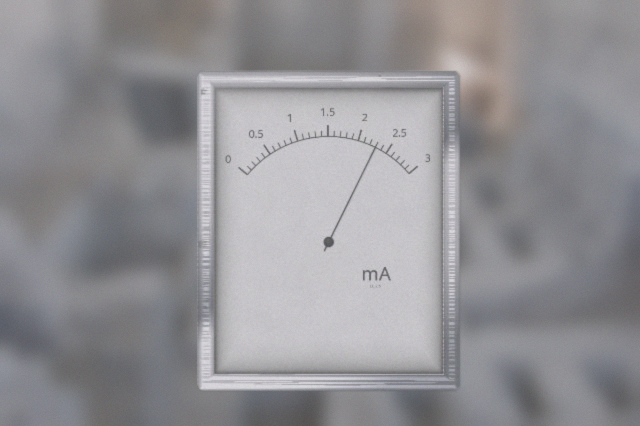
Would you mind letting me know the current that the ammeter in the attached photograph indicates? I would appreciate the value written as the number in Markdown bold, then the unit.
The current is **2.3** mA
